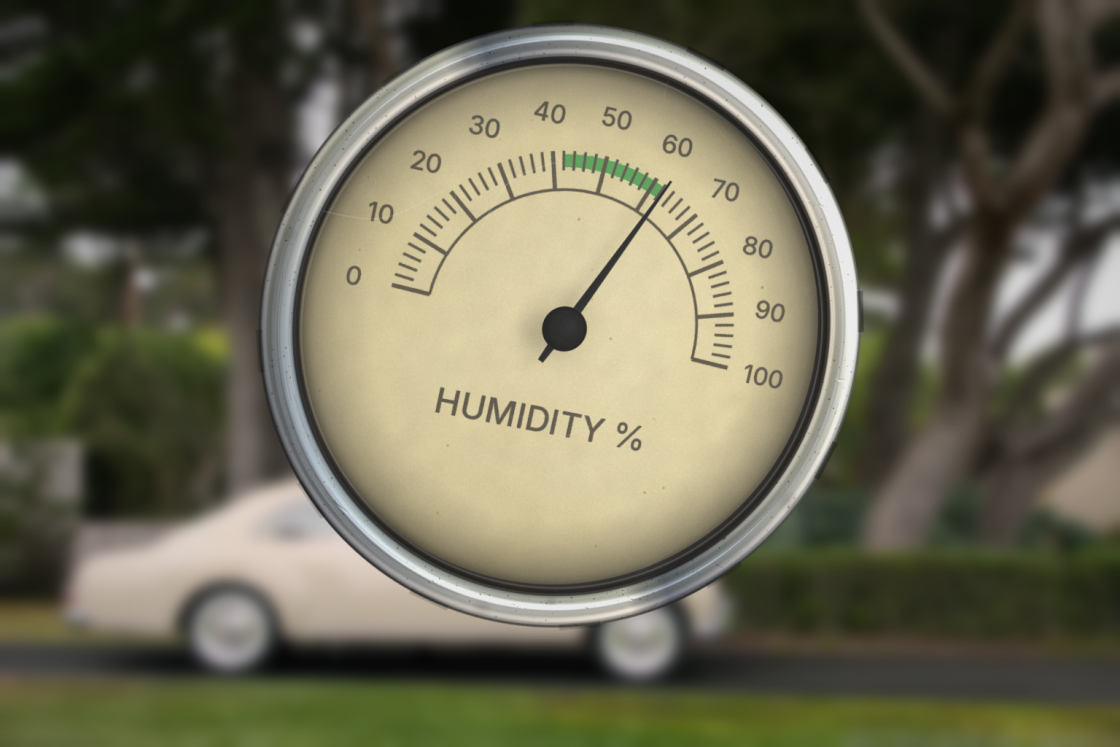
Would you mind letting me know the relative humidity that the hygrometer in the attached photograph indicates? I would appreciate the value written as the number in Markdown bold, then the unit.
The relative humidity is **62** %
